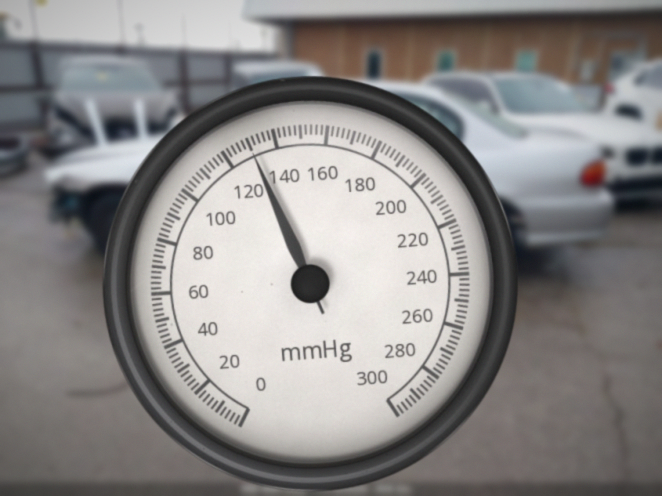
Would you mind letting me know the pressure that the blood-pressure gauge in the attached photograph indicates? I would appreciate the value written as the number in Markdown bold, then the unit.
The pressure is **130** mmHg
